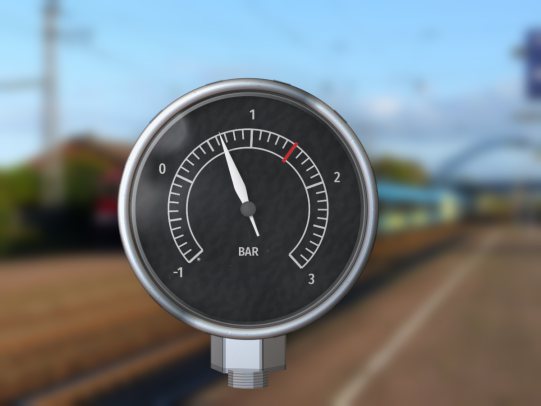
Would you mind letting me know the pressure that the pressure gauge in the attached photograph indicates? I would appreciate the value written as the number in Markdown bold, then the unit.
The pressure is **0.65** bar
